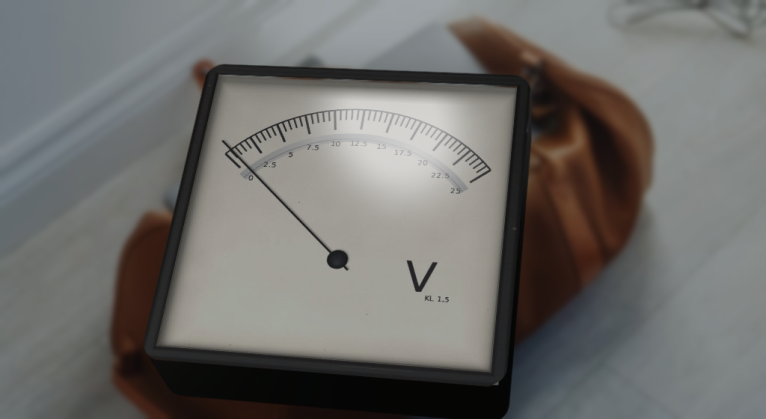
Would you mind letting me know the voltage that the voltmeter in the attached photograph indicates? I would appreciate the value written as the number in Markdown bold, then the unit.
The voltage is **0.5** V
